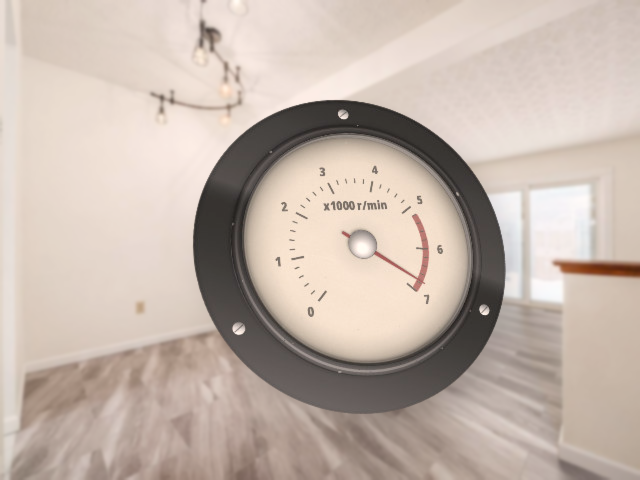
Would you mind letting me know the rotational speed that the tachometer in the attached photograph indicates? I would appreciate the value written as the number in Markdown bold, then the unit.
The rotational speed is **6800** rpm
